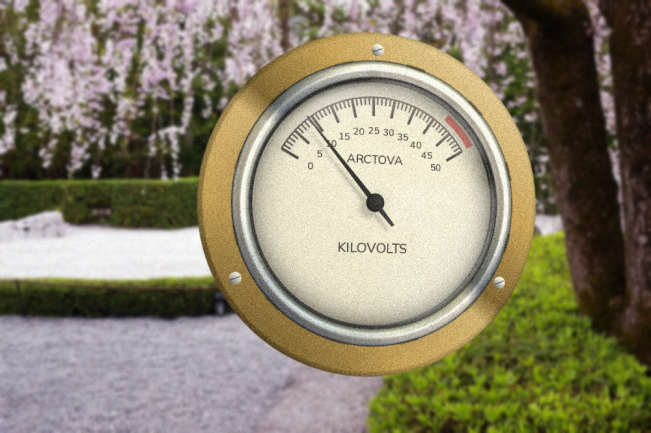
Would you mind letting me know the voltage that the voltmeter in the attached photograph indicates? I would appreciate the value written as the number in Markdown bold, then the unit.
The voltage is **9** kV
